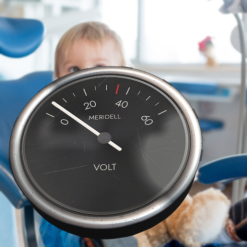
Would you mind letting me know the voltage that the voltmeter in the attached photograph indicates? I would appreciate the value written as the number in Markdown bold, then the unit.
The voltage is **5** V
